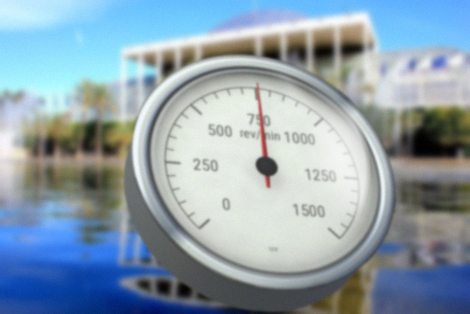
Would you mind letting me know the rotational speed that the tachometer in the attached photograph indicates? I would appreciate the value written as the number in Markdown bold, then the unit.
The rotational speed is **750** rpm
